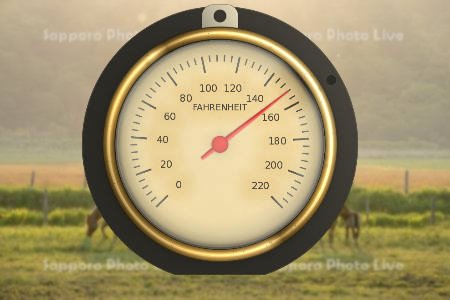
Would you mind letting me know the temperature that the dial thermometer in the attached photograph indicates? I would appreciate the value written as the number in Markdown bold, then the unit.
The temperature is **152** °F
